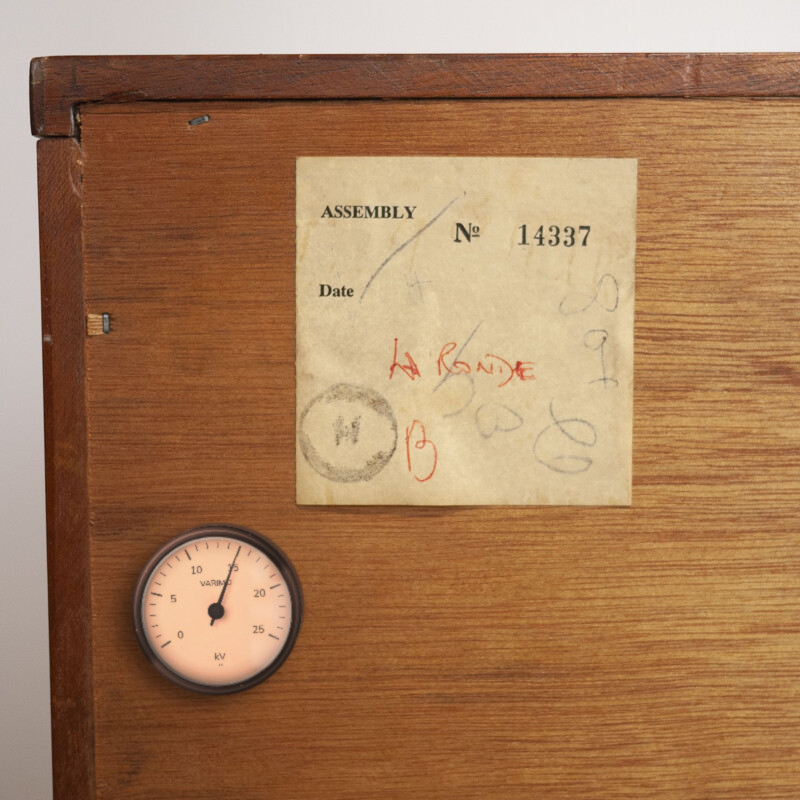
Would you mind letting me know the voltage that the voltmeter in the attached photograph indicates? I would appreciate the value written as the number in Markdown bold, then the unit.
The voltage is **15** kV
